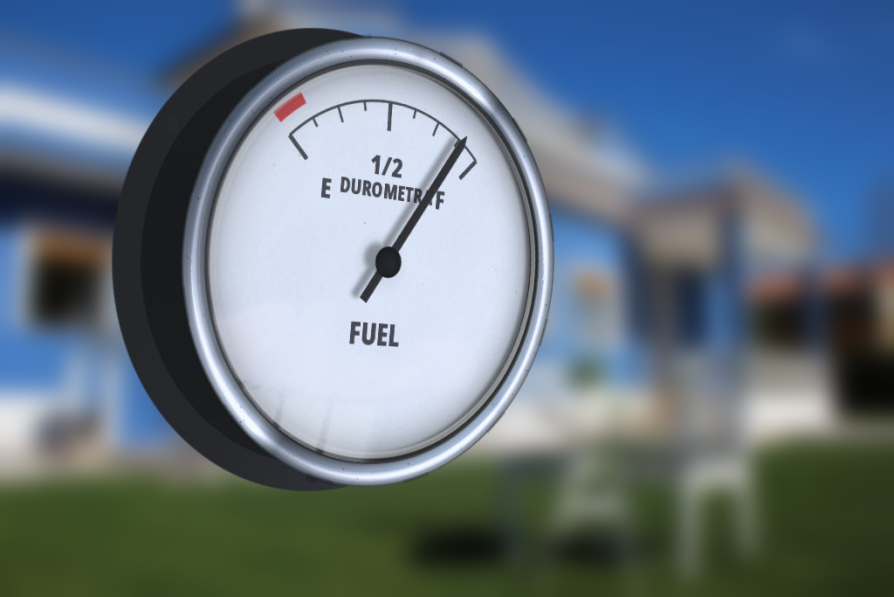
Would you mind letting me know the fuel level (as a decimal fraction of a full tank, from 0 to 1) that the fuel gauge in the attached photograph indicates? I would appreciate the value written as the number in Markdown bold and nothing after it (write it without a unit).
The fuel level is **0.875**
